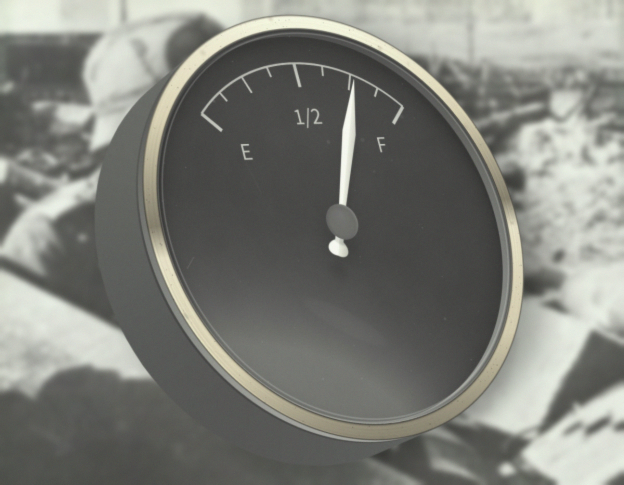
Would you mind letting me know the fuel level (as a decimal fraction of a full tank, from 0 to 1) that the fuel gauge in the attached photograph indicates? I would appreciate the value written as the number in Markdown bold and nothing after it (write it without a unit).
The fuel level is **0.75**
